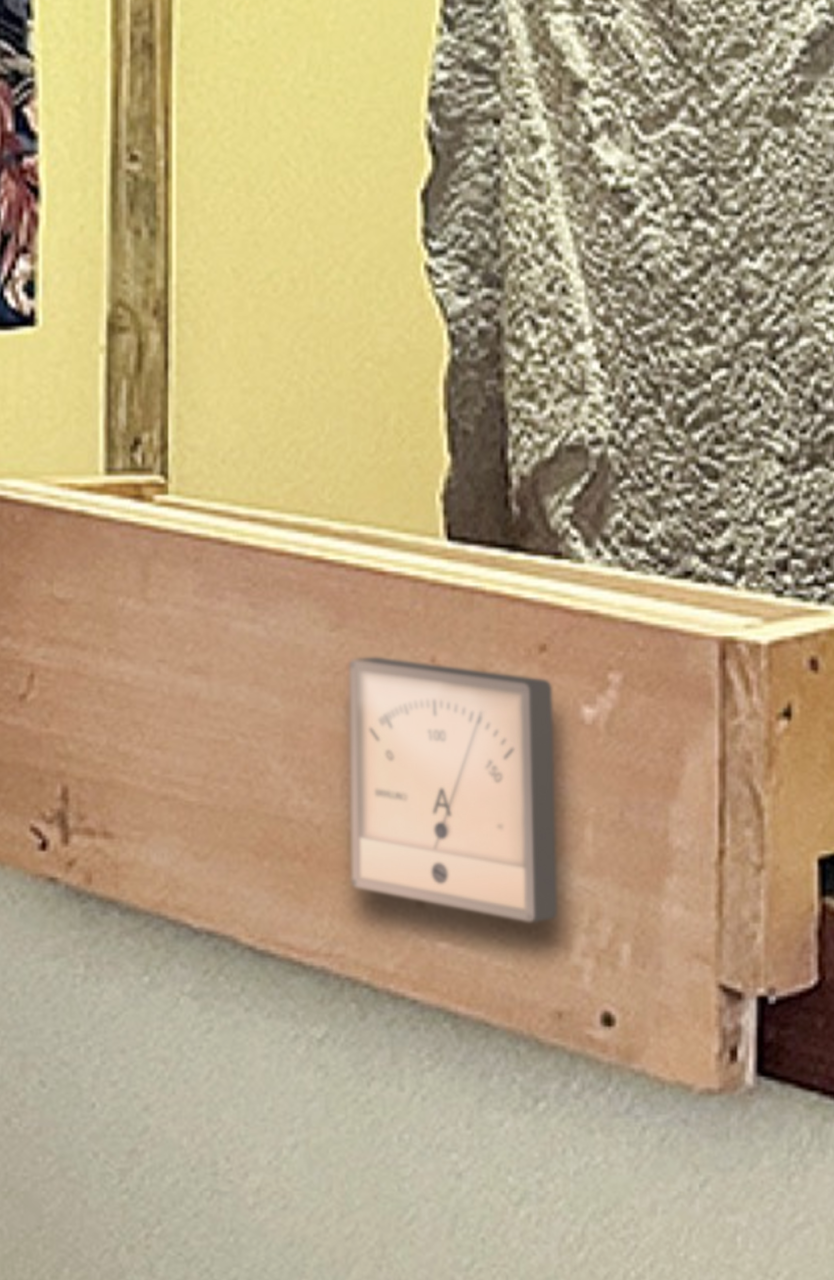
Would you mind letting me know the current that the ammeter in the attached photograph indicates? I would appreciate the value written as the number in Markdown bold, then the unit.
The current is **130** A
